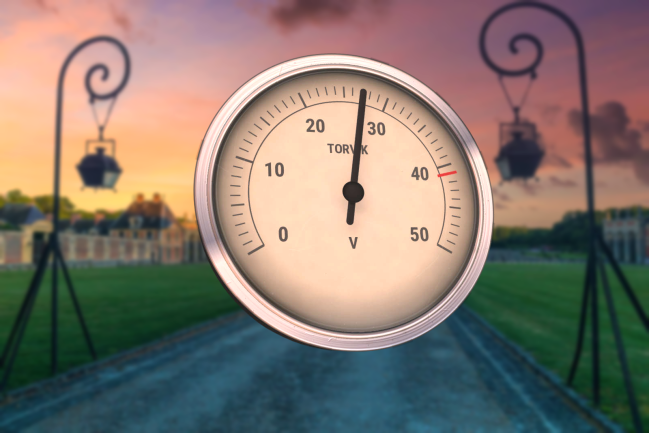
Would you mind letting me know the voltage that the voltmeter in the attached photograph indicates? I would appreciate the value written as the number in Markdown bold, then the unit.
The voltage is **27** V
